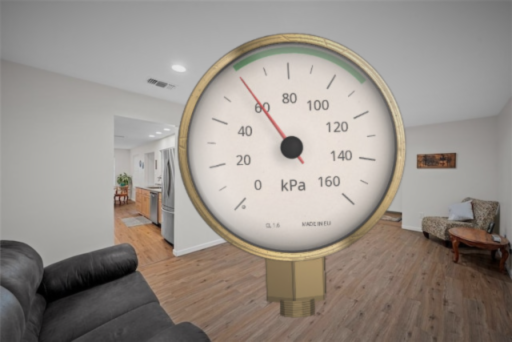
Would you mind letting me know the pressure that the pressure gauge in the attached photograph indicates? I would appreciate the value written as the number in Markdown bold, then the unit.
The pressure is **60** kPa
